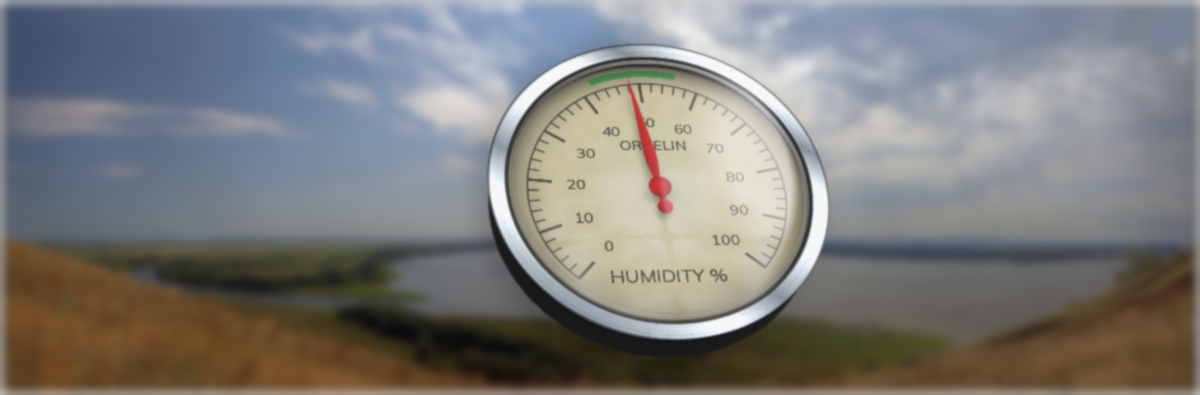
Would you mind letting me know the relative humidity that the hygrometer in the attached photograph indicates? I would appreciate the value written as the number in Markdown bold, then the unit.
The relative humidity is **48** %
